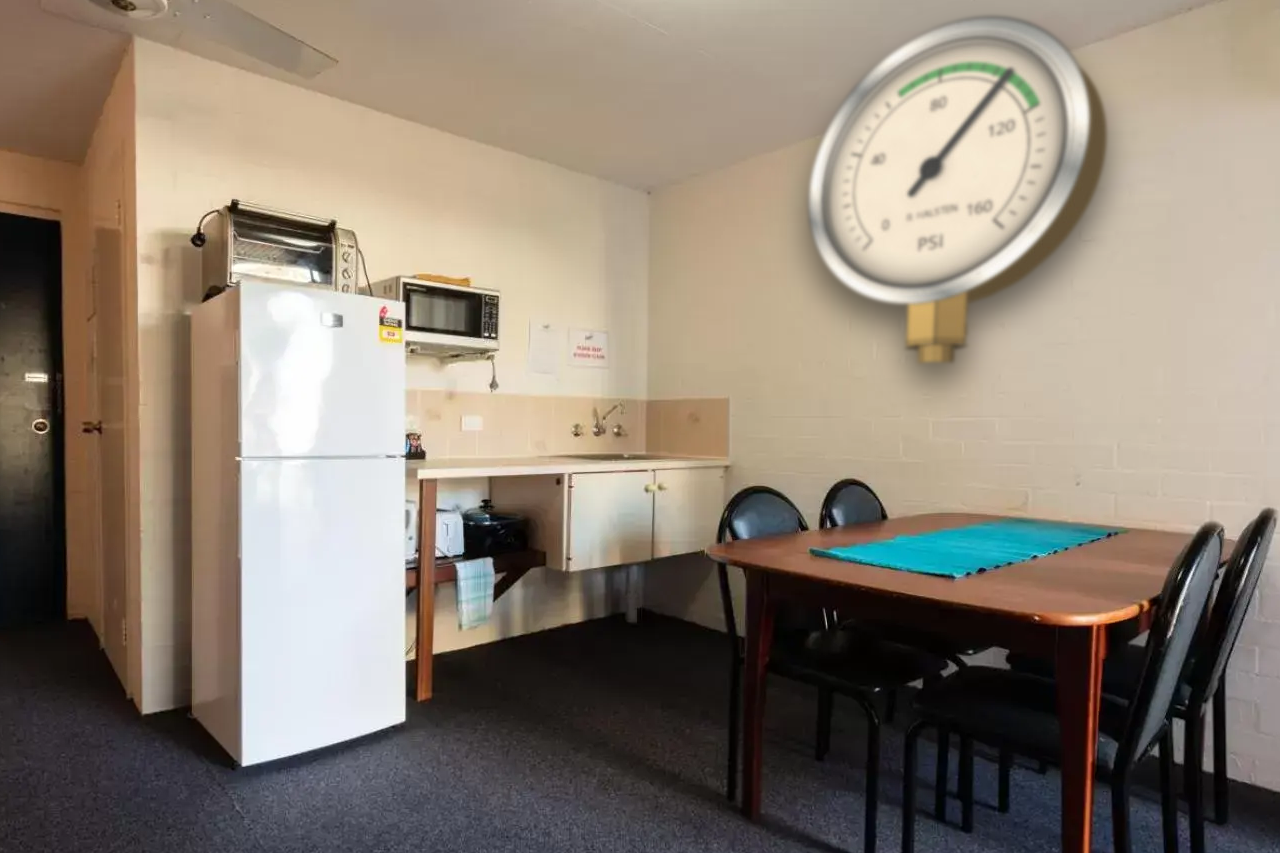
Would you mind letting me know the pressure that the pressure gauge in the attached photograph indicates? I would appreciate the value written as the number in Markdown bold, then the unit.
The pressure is **105** psi
